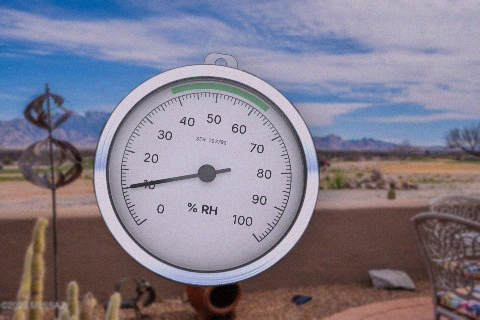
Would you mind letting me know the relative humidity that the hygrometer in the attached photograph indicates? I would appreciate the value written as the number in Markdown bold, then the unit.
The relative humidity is **10** %
